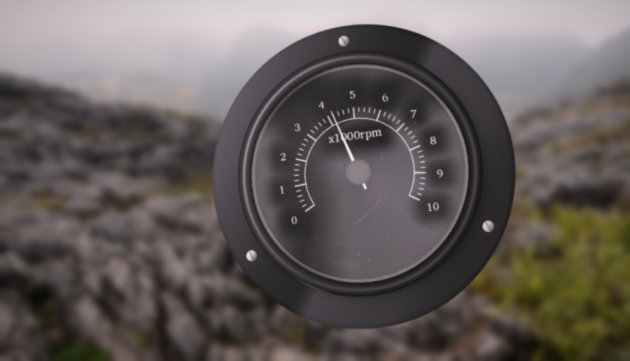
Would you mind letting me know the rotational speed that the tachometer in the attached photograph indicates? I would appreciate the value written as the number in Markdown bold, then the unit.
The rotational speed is **4200** rpm
